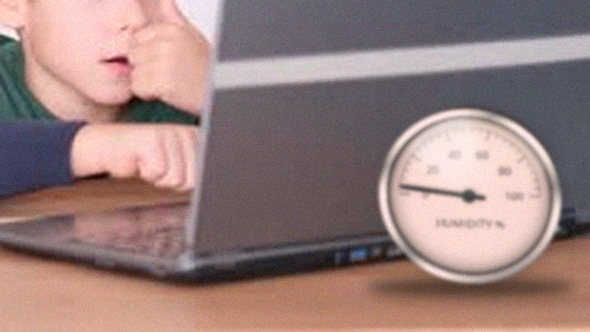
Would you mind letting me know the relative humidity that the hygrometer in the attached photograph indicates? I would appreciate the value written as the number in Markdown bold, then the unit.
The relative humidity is **4** %
